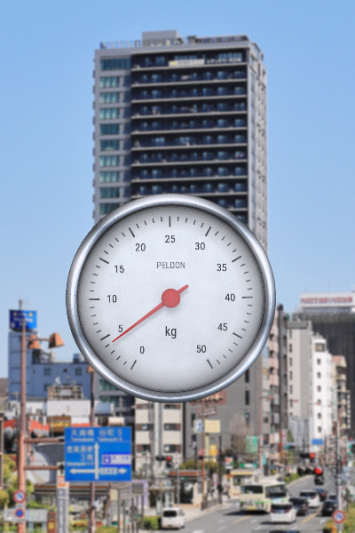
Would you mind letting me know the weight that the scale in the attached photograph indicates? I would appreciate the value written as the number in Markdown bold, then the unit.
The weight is **4** kg
